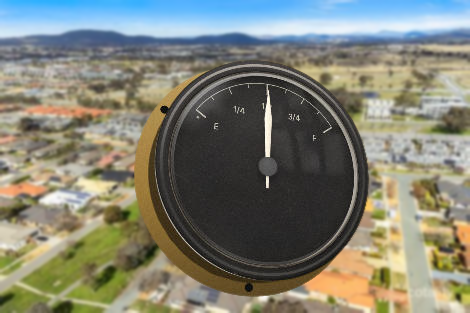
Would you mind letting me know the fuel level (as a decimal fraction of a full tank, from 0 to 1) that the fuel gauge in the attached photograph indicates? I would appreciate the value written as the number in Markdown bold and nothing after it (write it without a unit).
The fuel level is **0.5**
